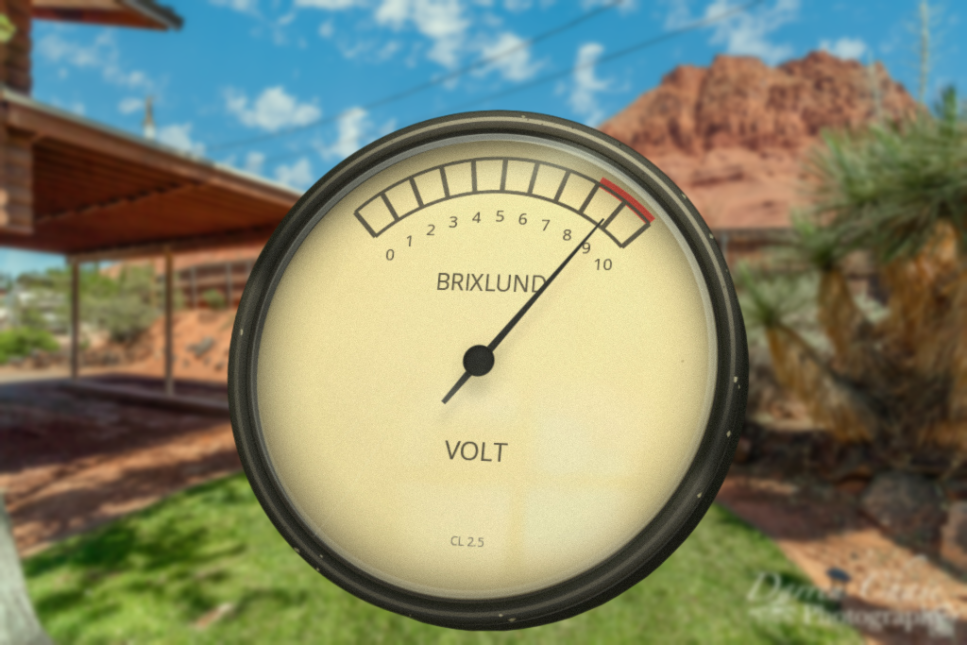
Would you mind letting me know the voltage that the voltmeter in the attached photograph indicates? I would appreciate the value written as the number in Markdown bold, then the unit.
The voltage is **9** V
